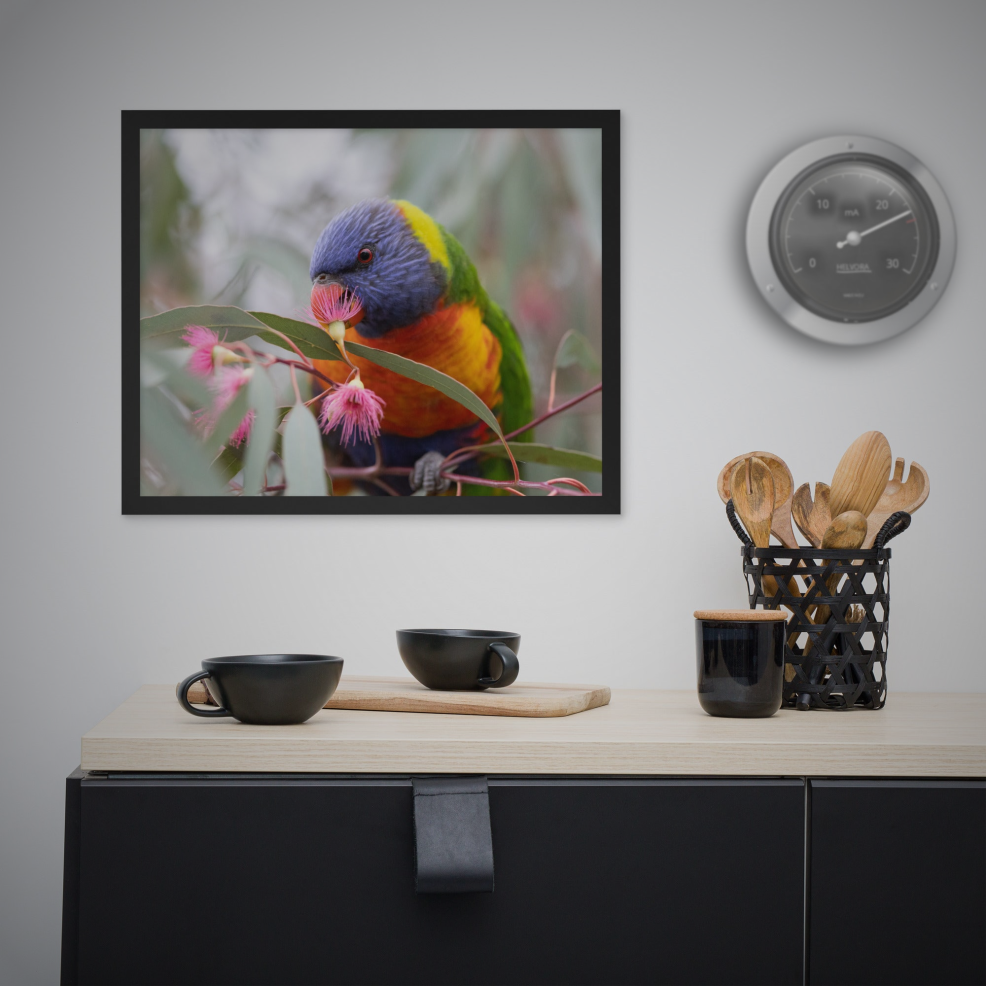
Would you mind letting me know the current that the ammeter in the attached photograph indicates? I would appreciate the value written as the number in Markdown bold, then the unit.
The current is **23** mA
